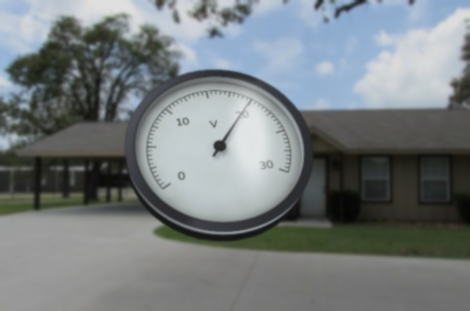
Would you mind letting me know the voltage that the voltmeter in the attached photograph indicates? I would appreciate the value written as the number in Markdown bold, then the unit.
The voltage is **20** V
